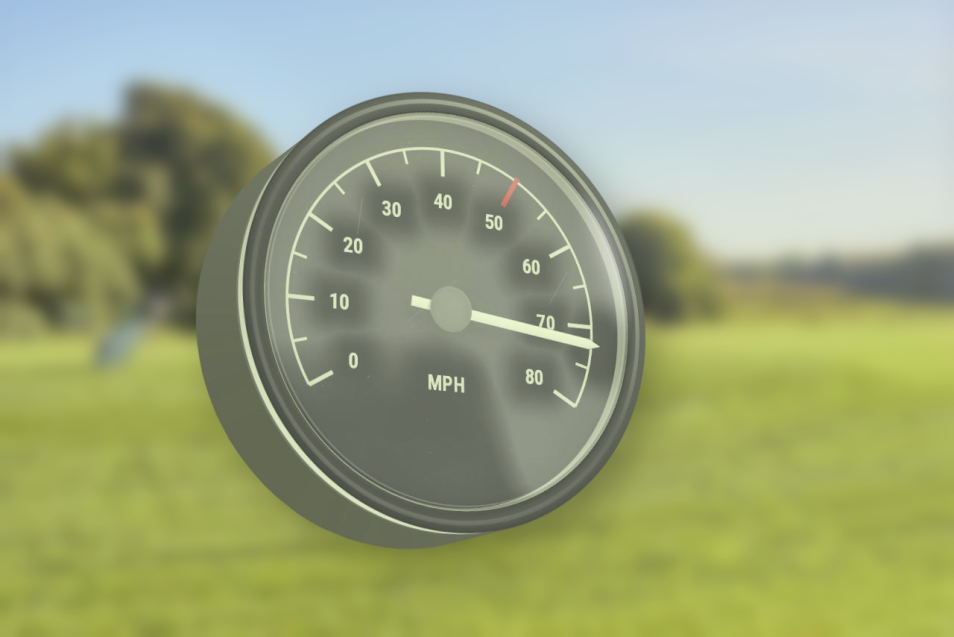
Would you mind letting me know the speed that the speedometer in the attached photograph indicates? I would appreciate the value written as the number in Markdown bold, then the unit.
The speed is **72.5** mph
